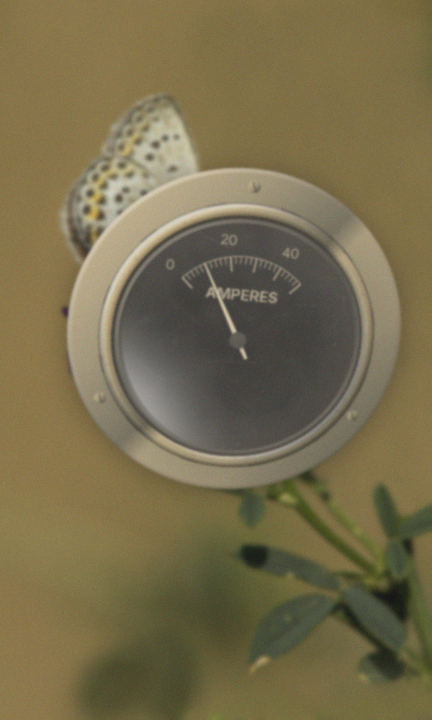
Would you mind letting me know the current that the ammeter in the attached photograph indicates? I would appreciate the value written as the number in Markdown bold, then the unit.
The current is **10** A
